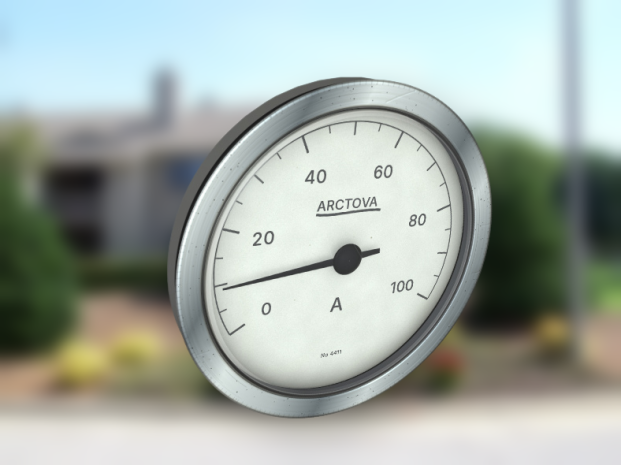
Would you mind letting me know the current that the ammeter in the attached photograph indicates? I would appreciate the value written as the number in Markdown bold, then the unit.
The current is **10** A
